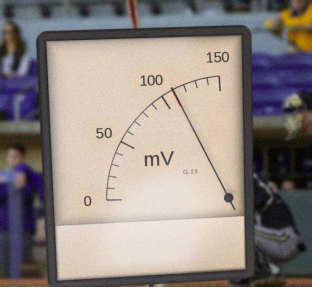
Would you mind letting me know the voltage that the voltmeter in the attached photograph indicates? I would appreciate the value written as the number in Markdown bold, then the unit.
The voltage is **110** mV
